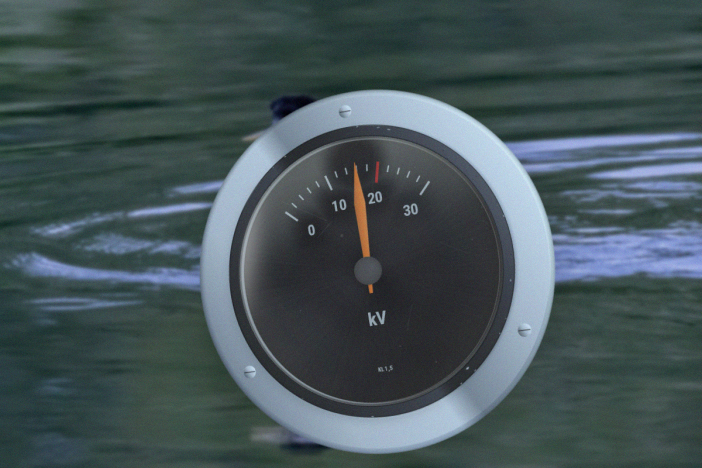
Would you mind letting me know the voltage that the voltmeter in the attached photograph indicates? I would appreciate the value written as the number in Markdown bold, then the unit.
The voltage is **16** kV
